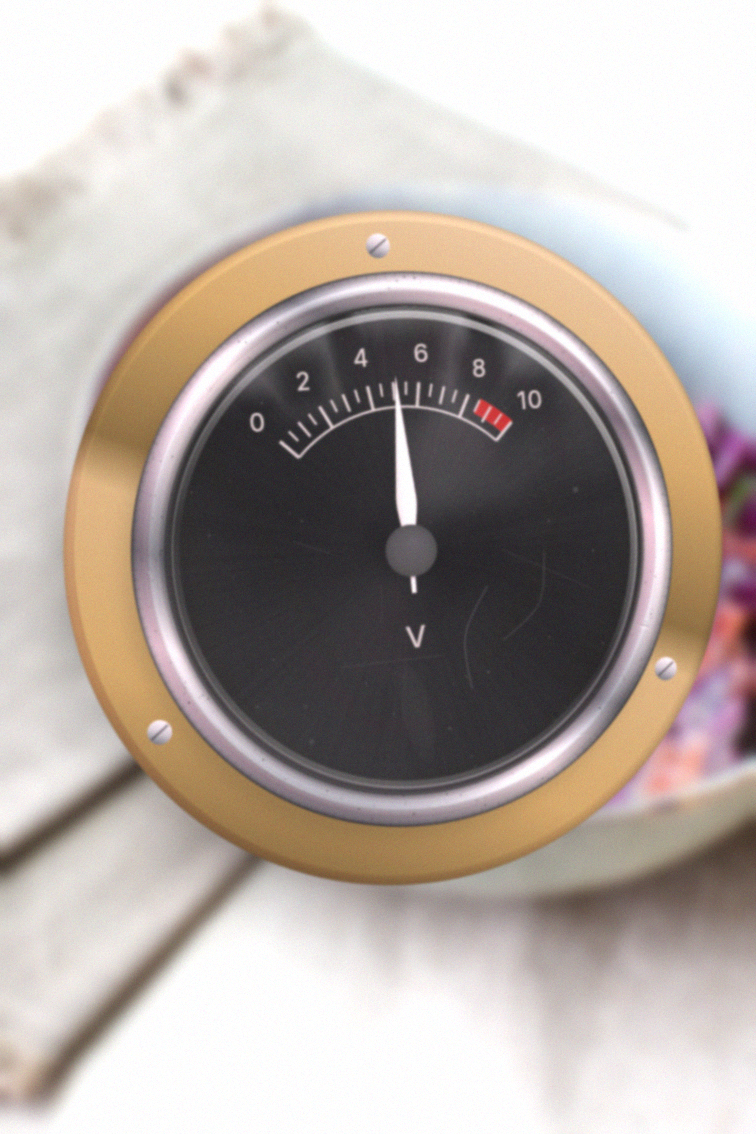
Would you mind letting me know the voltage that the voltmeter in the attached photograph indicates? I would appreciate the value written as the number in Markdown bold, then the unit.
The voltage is **5** V
